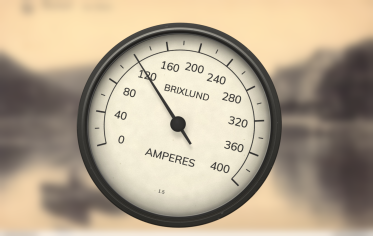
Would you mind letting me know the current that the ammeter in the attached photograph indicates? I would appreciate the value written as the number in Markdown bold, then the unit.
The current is **120** A
